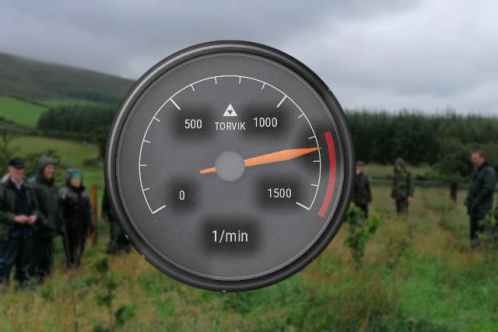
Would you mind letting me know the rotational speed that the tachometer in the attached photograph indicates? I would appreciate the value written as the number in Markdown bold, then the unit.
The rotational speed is **1250** rpm
